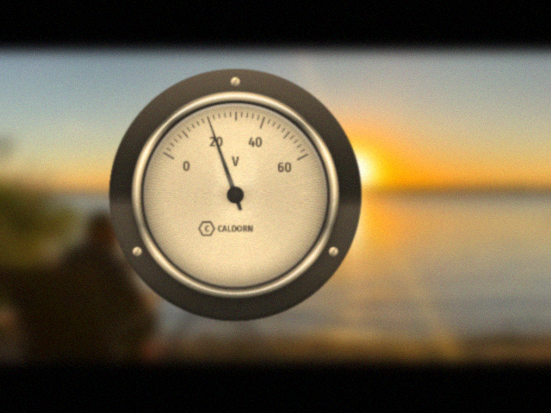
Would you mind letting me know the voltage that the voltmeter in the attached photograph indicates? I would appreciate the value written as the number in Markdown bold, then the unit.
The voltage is **20** V
